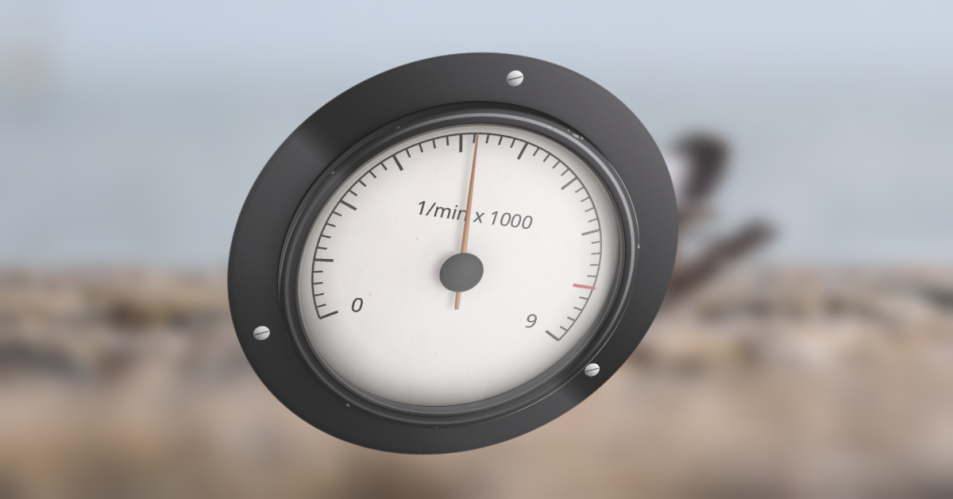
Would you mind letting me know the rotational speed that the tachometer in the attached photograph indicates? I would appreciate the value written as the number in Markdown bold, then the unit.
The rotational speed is **4200** rpm
